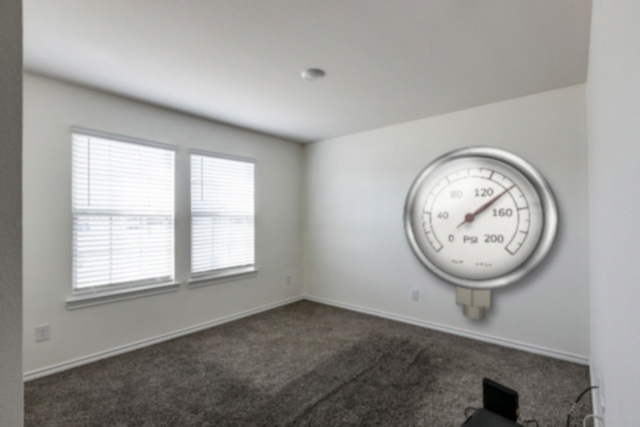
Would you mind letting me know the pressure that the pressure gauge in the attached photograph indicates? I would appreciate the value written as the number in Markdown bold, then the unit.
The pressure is **140** psi
